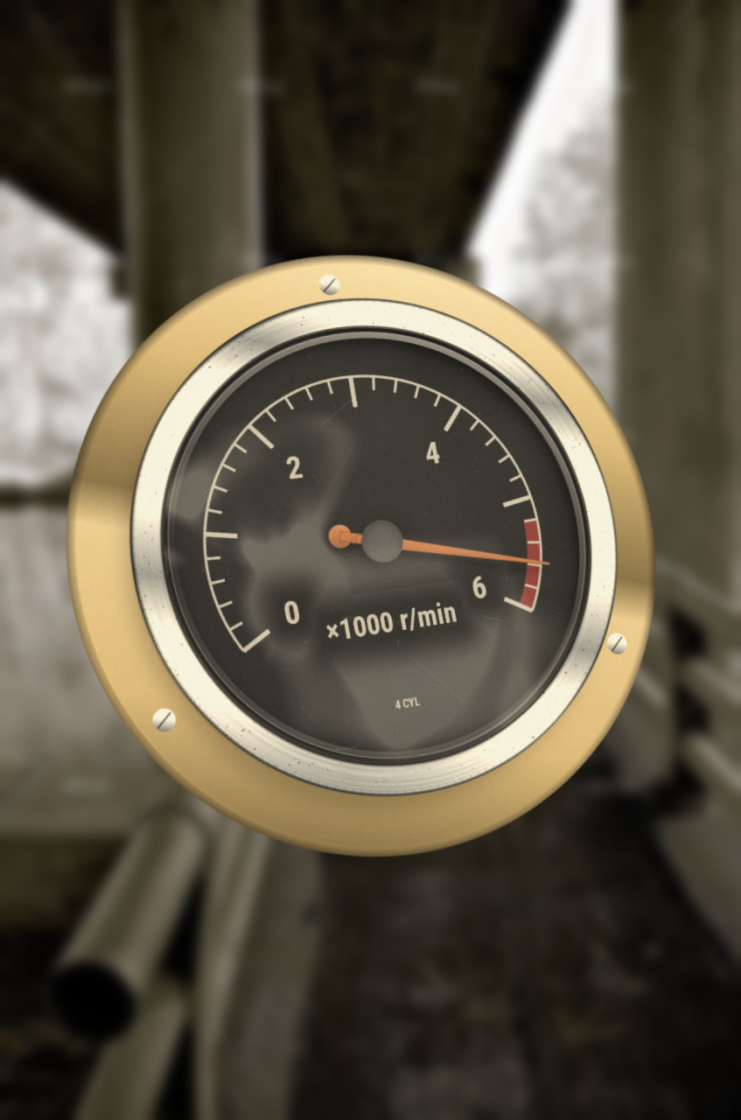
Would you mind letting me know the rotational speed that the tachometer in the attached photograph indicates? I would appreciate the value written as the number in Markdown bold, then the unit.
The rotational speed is **5600** rpm
